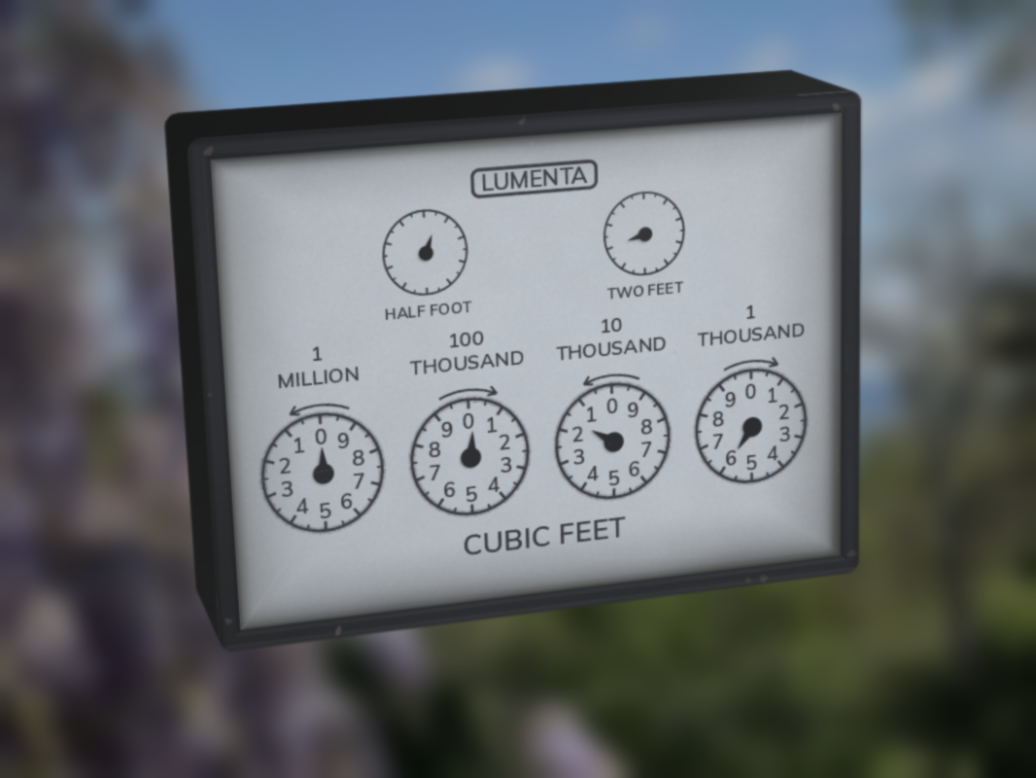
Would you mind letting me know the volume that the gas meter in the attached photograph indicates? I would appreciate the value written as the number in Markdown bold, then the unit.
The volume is **1600** ft³
